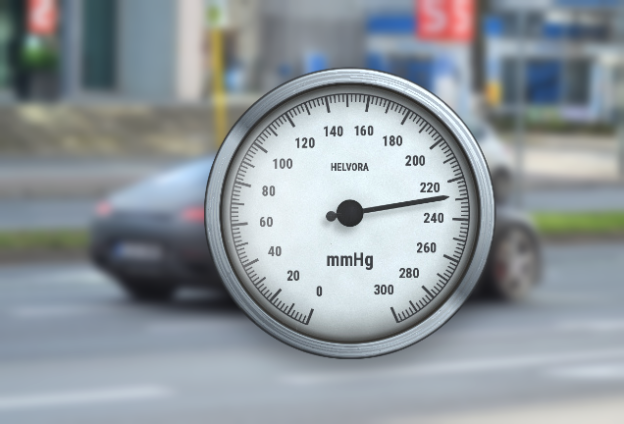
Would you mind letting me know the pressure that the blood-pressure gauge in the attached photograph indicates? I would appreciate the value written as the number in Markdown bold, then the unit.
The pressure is **228** mmHg
